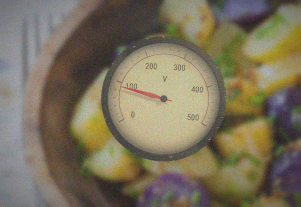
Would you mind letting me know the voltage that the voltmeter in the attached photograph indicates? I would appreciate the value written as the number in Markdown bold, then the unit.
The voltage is **90** V
